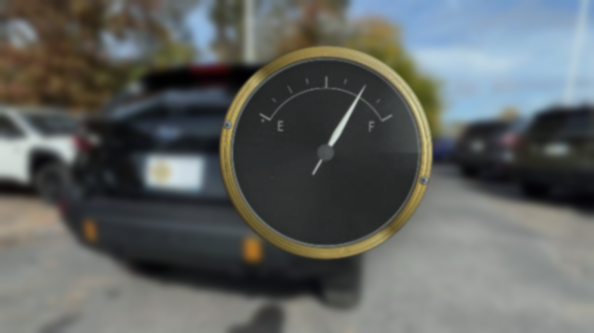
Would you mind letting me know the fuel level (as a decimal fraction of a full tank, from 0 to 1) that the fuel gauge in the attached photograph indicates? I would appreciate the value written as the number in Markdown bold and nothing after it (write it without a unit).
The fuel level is **0.75**
